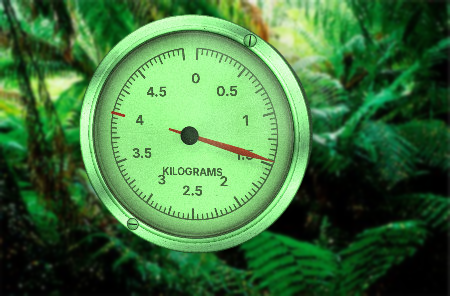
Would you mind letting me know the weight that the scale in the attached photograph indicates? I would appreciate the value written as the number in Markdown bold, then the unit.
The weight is **1.45** kg
